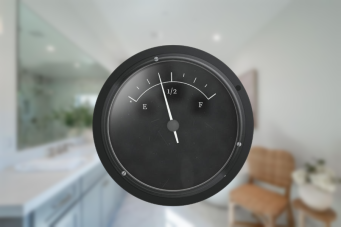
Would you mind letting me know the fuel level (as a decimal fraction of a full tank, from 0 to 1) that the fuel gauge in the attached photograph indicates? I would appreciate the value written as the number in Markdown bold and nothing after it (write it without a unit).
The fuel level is **0.375**
